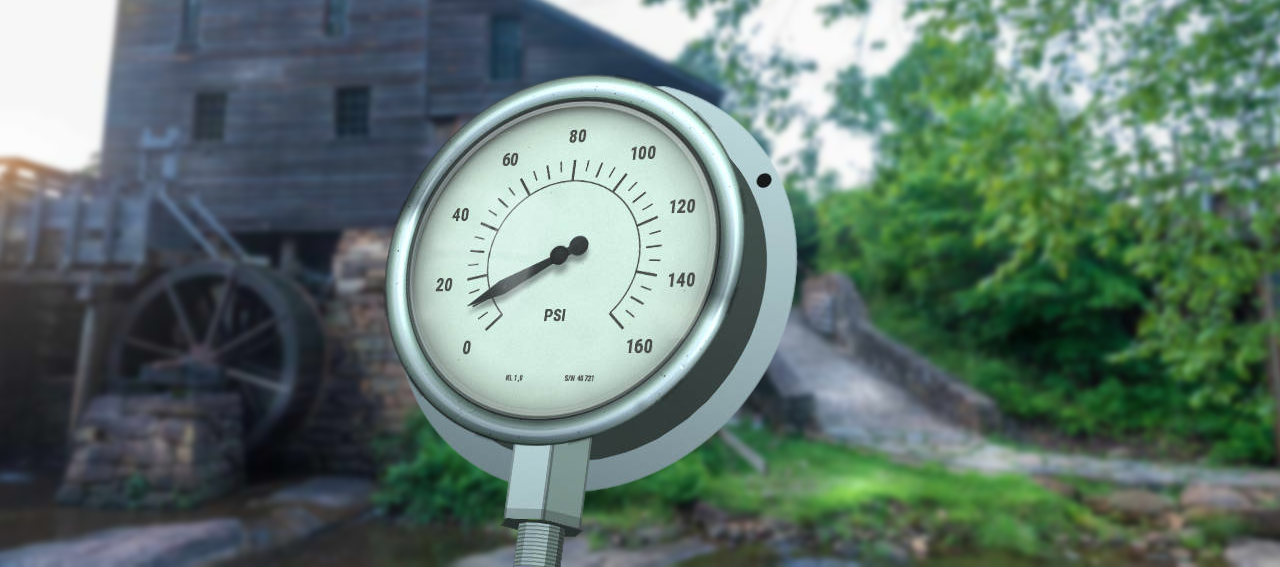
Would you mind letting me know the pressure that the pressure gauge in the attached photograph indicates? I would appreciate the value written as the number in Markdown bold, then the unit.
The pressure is **10** psi
